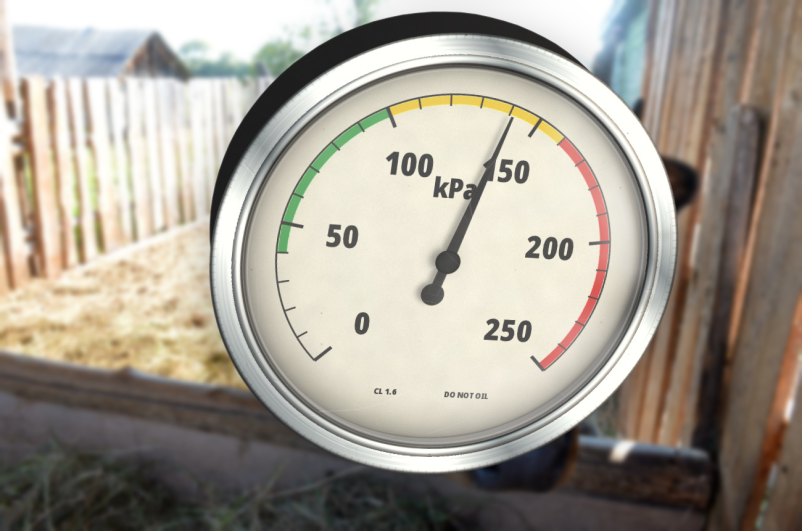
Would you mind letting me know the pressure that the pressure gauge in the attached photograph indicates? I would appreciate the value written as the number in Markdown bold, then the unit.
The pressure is **140** kPa
